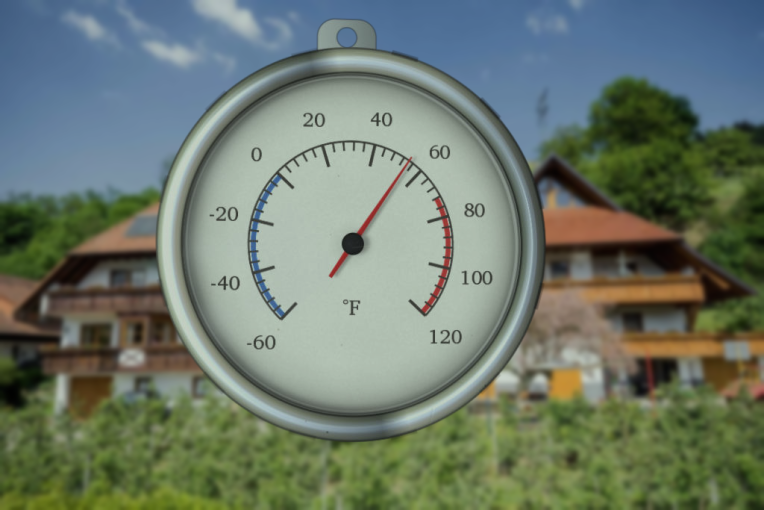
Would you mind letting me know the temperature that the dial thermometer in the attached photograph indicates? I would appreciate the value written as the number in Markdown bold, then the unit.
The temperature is **54** °F
